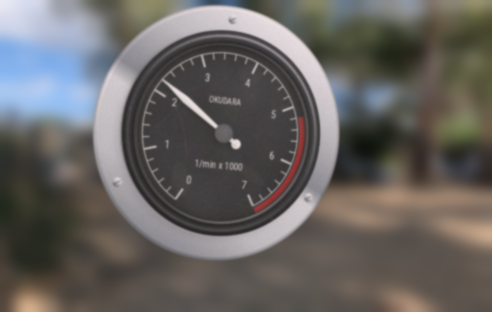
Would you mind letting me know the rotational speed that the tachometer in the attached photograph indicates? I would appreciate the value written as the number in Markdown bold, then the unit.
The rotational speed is **2200** rpm
